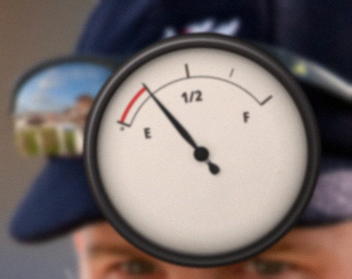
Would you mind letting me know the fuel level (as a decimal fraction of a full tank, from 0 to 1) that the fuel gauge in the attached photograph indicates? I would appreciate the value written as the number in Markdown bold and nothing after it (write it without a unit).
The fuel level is **0.25**
